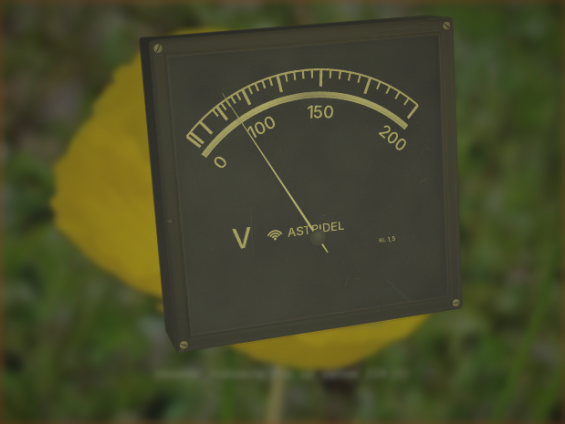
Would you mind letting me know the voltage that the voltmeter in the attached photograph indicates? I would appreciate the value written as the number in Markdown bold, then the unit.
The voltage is **85** V
